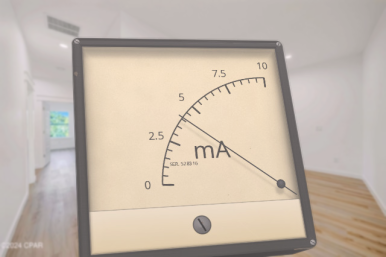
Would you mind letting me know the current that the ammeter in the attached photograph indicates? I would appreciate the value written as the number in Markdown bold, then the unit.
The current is **4** mA
